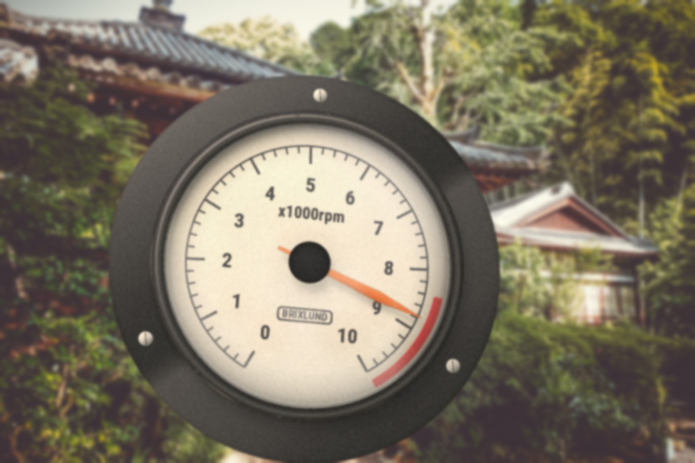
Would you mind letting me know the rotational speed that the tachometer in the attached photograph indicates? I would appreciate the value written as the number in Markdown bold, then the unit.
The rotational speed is **8800** rpm
